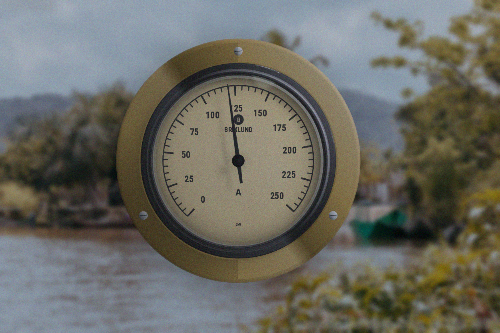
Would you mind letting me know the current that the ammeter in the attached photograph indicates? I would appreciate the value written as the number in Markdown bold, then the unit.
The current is **120** A
